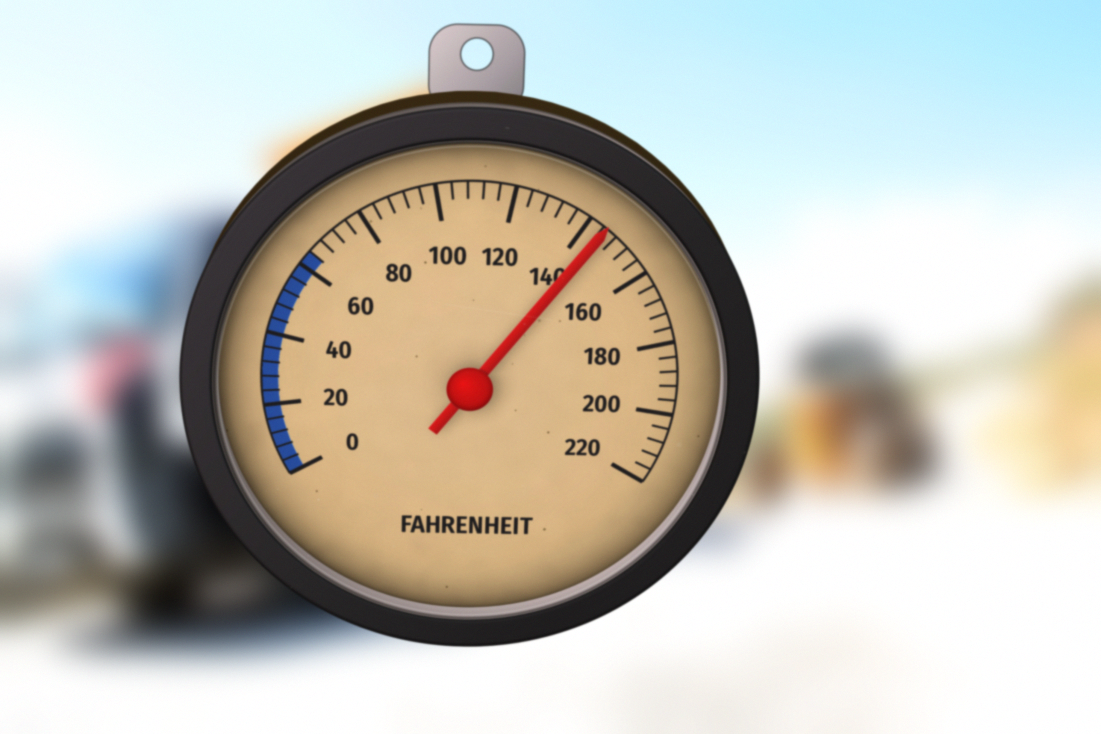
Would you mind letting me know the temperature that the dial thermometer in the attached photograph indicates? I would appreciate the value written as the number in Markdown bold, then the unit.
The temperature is **144** °F
